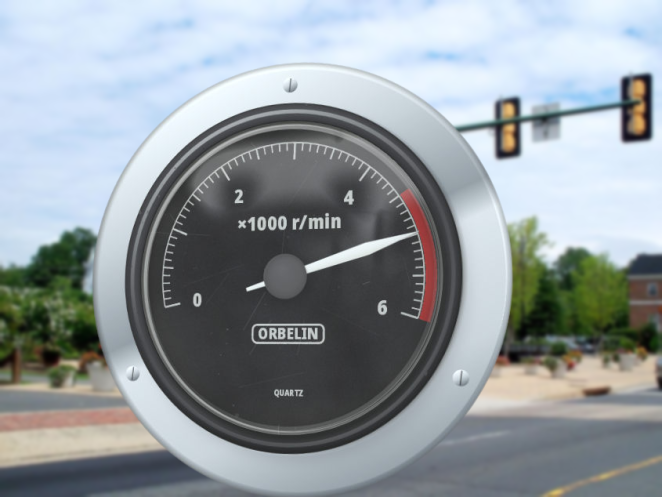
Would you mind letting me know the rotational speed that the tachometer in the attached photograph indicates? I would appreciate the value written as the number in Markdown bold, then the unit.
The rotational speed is **5000** rpm
